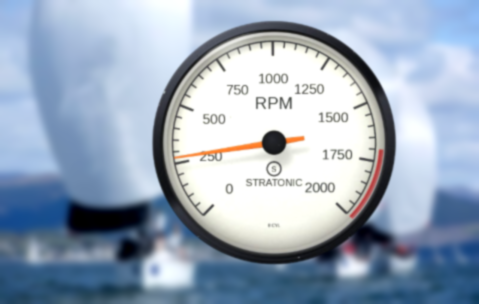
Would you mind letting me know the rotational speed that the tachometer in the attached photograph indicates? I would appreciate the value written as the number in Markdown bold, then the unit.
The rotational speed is **275** rpm
